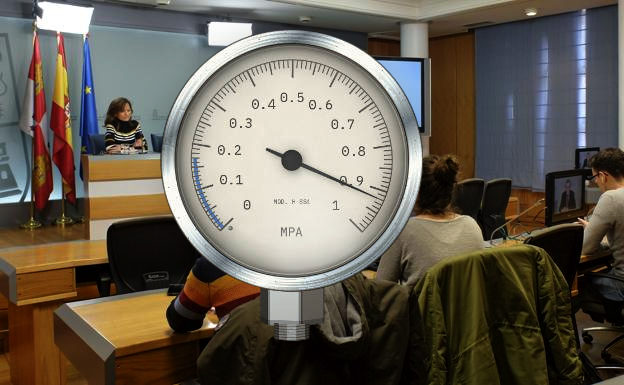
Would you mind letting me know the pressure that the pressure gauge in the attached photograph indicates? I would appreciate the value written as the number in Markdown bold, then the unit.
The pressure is **0.92** MPa
